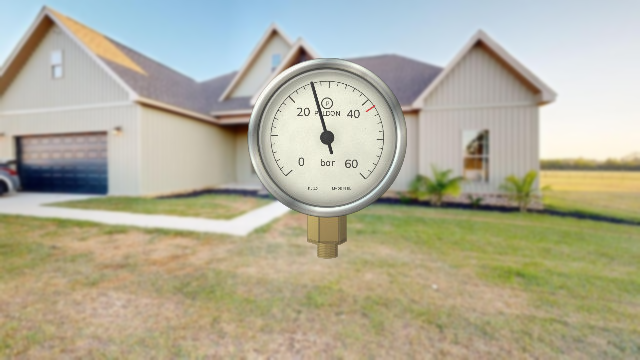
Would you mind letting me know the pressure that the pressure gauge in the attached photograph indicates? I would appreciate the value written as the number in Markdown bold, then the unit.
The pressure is **26** bar
